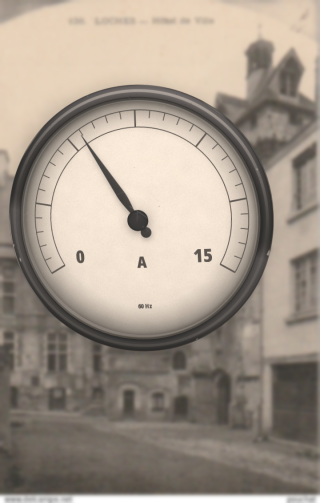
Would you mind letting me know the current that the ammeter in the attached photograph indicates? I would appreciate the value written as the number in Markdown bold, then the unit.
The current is **5.5** A
